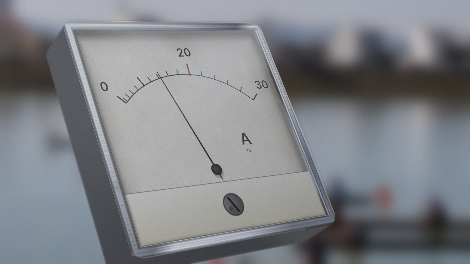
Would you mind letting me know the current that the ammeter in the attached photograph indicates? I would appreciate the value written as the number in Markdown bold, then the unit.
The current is **14** A
